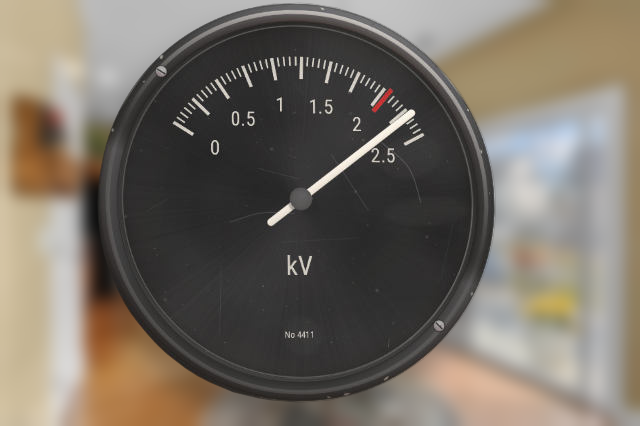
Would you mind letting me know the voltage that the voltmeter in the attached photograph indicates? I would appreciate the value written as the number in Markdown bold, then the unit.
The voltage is **2.3** kV
